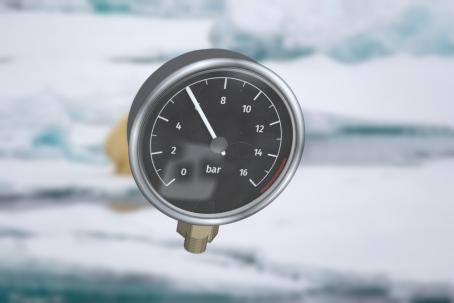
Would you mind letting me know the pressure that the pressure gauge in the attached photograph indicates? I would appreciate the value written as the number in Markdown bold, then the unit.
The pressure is **6** bar
